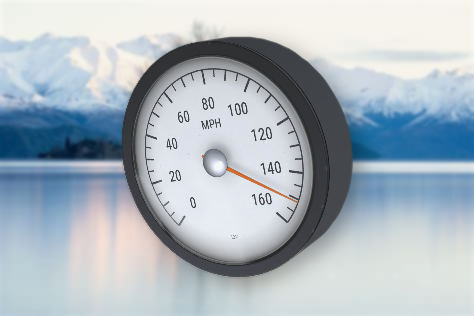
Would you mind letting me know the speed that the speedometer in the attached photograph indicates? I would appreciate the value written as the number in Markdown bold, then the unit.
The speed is **150** mph
